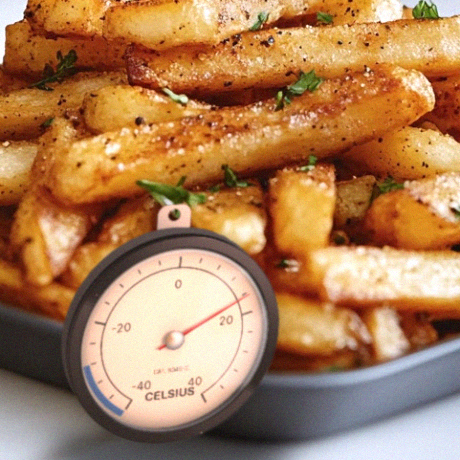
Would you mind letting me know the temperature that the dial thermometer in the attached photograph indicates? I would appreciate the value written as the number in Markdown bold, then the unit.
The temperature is **16** °C
